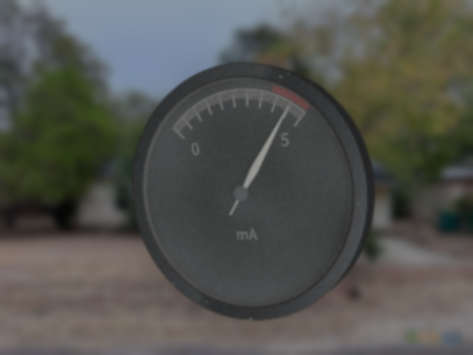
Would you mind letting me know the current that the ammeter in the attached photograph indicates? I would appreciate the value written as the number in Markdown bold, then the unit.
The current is **4.5** mA
